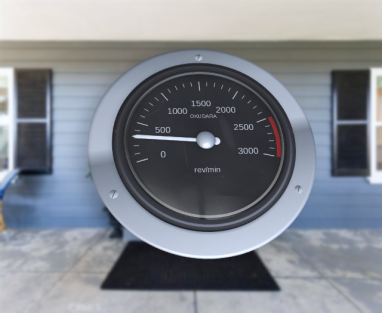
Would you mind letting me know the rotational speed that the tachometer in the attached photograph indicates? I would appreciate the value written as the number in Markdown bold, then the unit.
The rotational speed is **300** rpm
